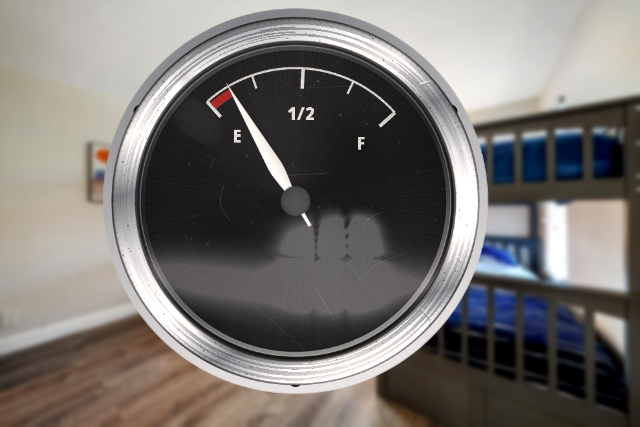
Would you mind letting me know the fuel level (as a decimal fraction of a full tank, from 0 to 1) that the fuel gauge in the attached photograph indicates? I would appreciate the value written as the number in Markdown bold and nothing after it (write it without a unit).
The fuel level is **0.125**
